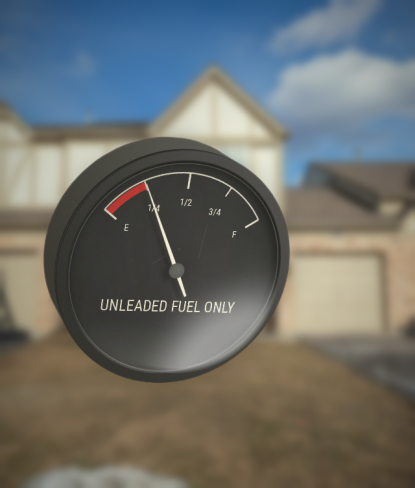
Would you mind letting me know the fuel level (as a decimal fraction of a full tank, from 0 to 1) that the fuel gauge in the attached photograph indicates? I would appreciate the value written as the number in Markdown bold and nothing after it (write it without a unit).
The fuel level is **0.25**
